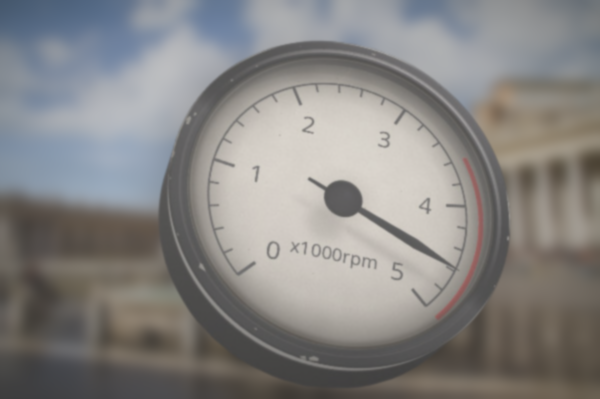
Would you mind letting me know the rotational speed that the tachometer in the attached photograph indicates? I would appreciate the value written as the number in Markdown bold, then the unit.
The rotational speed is **4600** rpm
